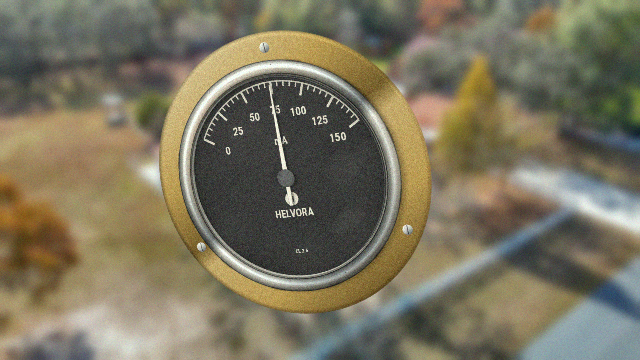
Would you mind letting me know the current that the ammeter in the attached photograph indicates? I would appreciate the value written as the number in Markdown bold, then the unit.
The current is **75** mA
